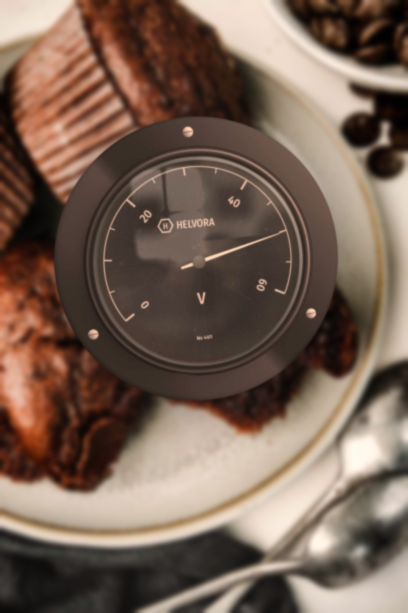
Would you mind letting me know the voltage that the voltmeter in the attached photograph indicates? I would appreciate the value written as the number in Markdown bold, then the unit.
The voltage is **50** V
